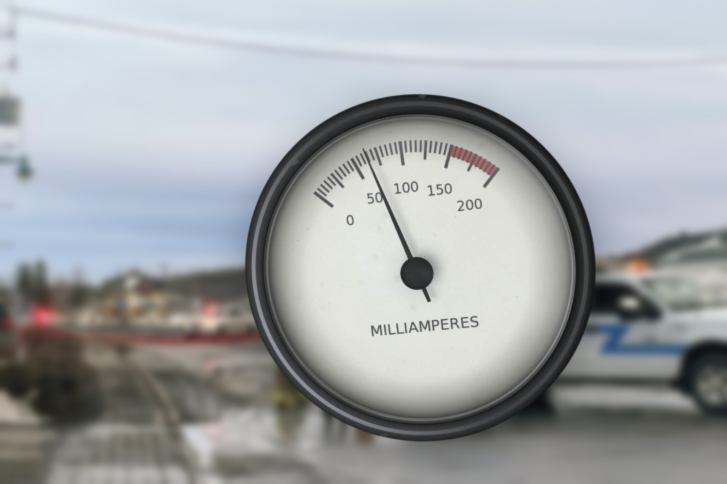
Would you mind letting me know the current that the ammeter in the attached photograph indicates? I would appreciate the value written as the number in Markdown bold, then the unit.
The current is **65** mA
